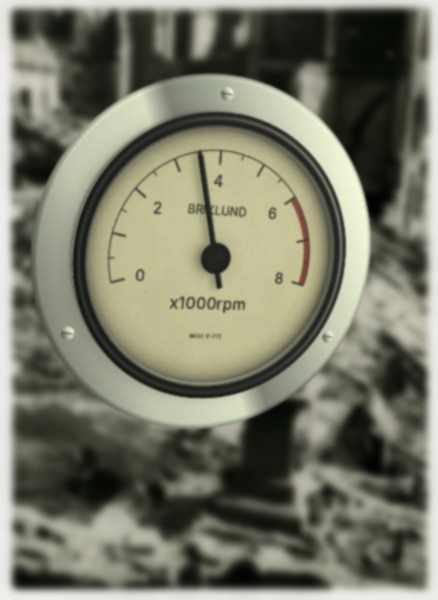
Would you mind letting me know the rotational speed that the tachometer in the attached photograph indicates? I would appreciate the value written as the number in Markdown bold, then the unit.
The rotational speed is **3500** rpm
